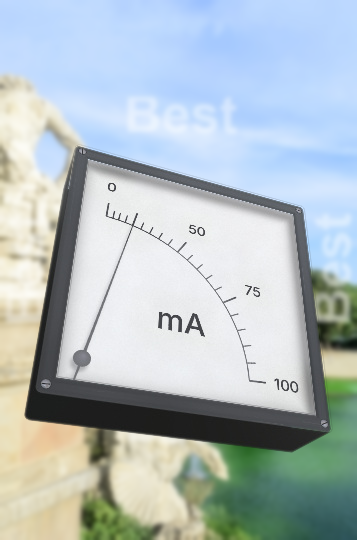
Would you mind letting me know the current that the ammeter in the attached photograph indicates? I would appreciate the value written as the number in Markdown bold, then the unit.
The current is **25** mA
